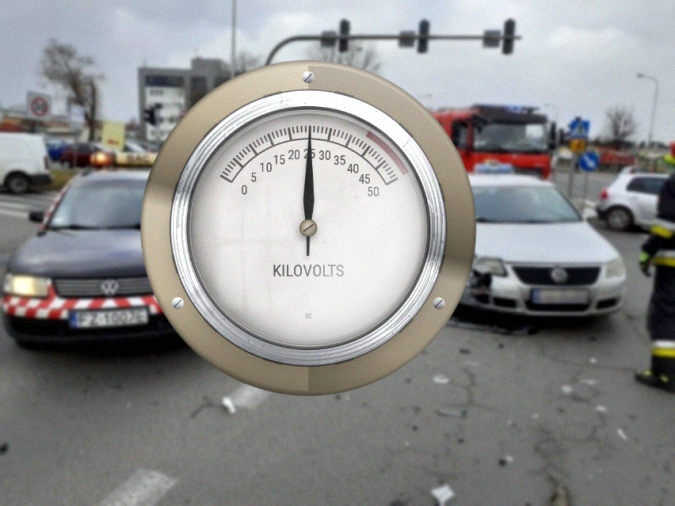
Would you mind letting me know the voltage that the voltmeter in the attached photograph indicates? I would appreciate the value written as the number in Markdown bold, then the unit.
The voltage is **25** kV
